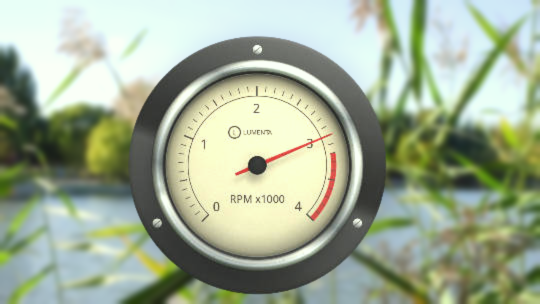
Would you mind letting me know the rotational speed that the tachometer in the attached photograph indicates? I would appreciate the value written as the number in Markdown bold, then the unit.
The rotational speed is **3000** rpm
